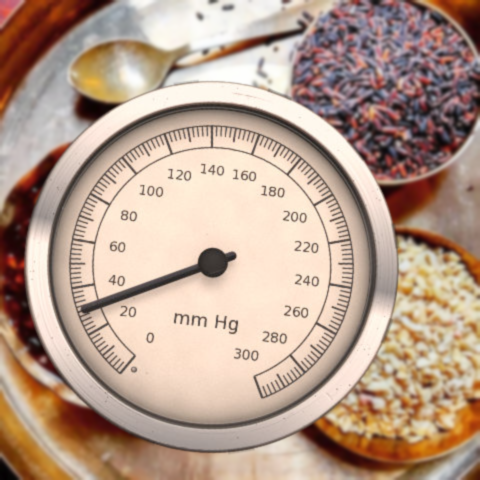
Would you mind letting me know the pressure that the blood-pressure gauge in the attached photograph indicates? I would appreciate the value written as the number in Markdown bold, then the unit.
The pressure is **30** mmHg
